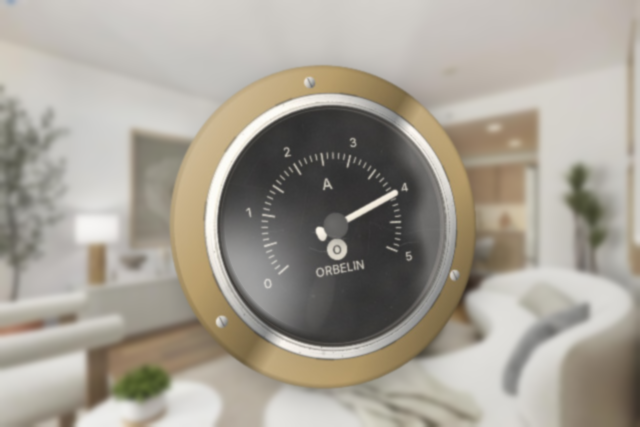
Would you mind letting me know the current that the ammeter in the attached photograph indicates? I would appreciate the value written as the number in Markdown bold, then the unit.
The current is **4** A
